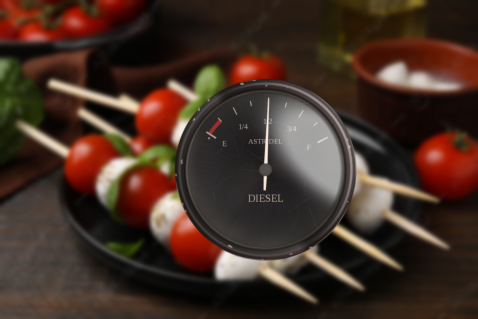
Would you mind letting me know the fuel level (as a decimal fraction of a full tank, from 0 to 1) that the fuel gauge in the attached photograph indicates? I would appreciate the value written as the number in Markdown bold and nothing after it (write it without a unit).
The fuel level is **0.5**
